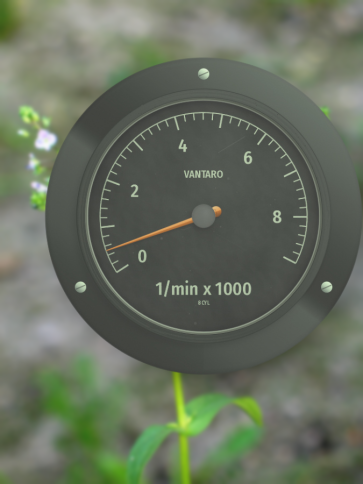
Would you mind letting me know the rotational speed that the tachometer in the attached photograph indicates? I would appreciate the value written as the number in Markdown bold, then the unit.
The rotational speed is **500** rpm
